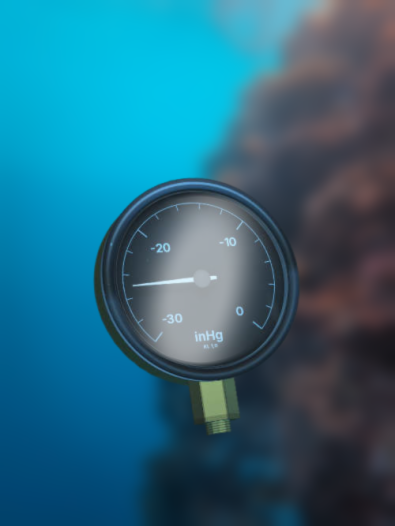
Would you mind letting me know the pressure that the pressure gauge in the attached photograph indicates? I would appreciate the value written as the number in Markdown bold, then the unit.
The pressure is **-25** inHg
